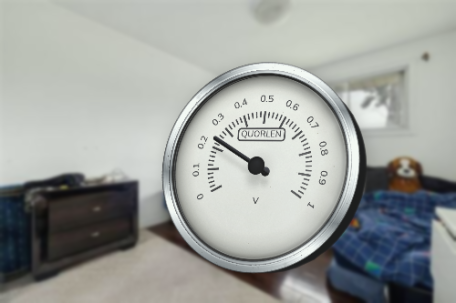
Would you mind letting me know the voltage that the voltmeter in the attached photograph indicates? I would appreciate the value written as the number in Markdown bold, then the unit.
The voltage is **0.24** V
